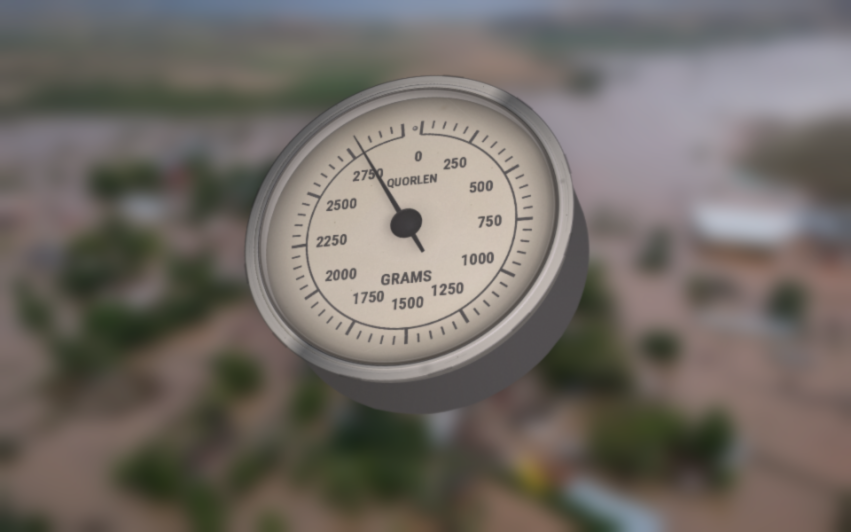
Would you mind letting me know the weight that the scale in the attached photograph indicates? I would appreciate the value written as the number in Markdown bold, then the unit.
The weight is **2800** g
